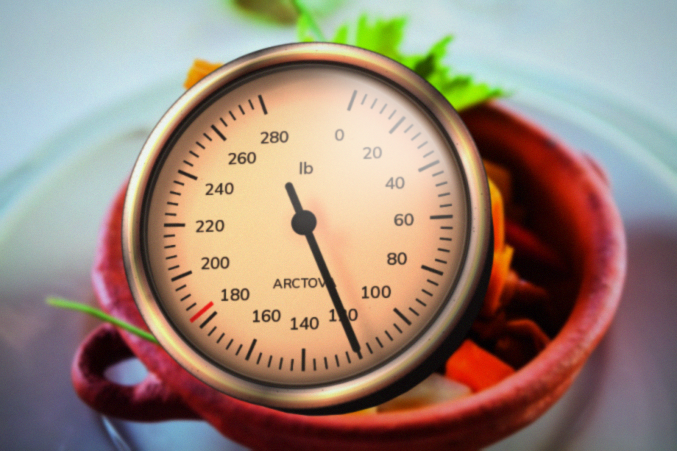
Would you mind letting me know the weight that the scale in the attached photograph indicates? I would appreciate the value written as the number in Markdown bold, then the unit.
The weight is **120** lb
